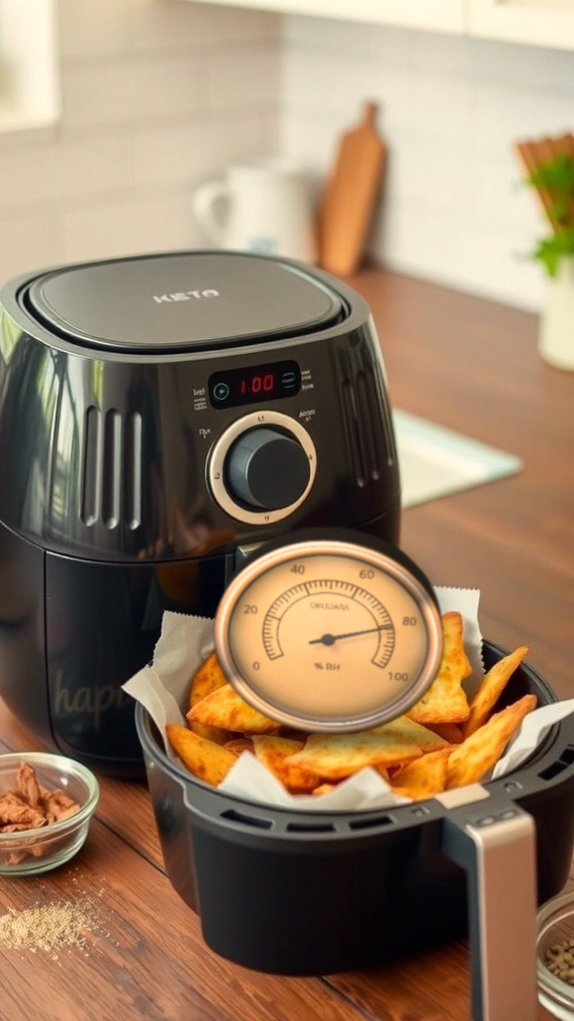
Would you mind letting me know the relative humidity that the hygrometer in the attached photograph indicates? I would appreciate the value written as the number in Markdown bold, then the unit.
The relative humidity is **80** %
